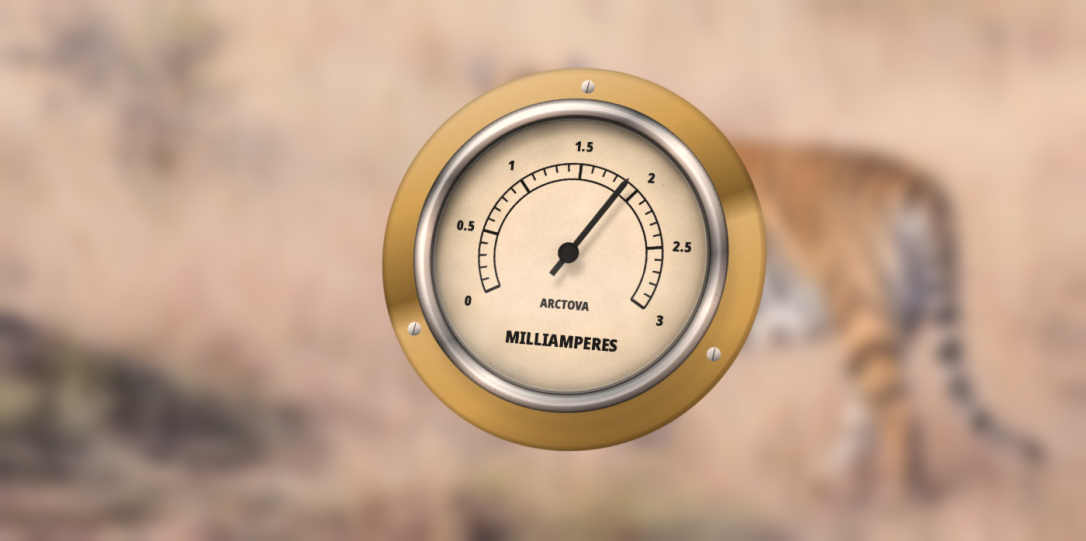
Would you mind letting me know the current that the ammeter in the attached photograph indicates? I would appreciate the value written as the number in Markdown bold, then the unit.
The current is **1.9** mA
